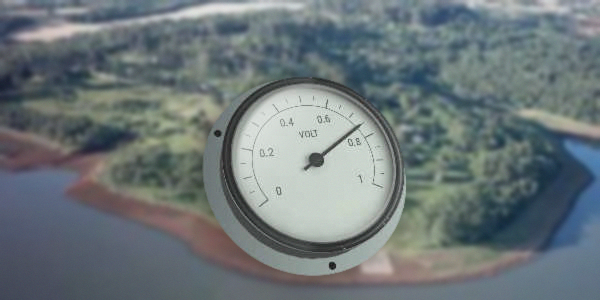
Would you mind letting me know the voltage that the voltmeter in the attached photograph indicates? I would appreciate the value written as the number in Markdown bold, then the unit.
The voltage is **0.75** V
